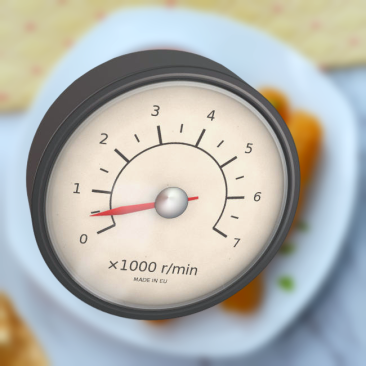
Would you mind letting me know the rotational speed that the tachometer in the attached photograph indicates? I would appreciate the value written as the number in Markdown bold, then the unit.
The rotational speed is **500** rpm
